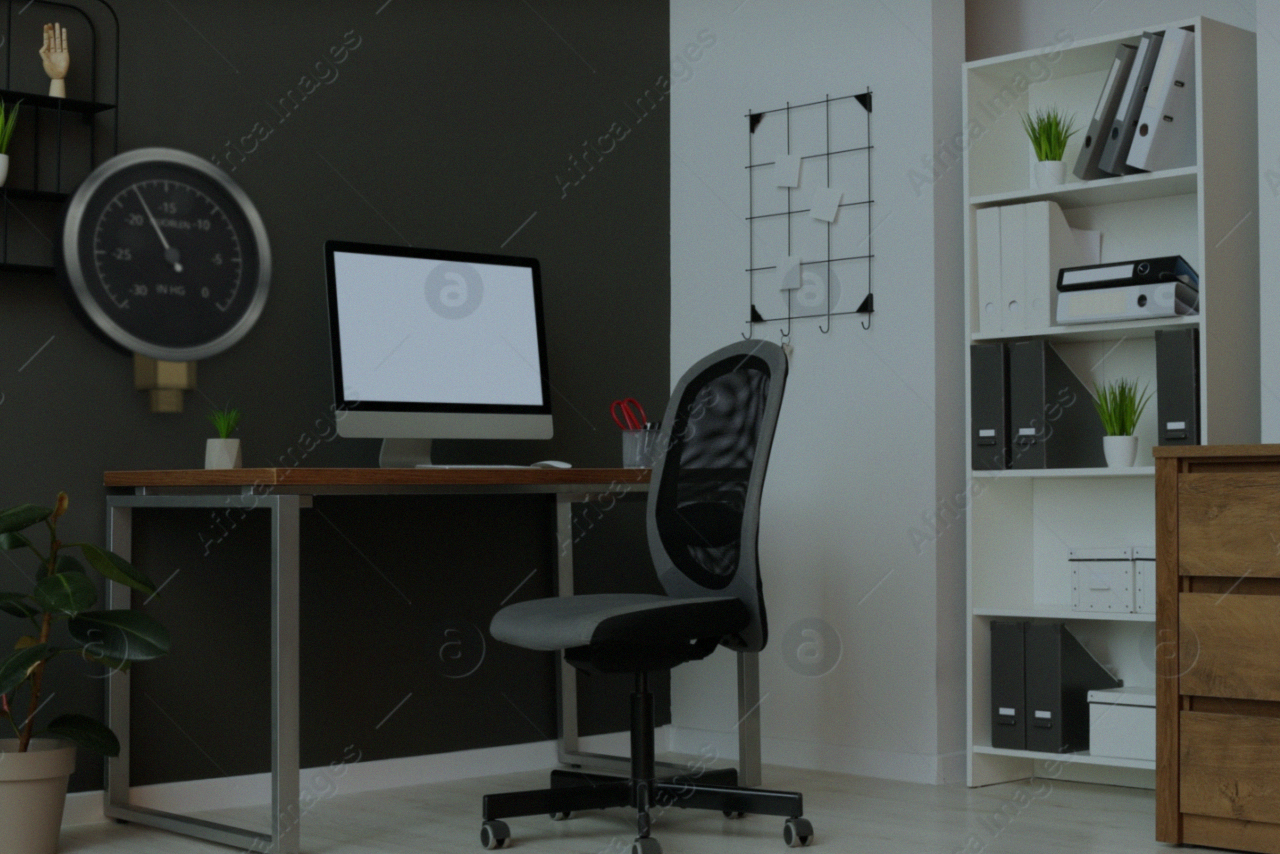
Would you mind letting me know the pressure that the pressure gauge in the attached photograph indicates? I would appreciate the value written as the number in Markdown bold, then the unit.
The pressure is **-18** inHg
